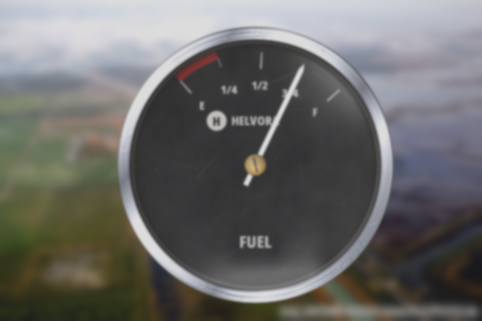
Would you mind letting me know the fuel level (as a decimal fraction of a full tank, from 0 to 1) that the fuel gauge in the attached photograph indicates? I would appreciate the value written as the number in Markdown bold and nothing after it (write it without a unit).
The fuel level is **0.75**
